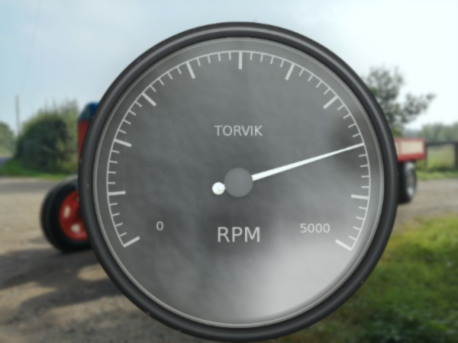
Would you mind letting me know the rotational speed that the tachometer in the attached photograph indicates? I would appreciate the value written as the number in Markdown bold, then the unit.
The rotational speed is **4000** rpm
